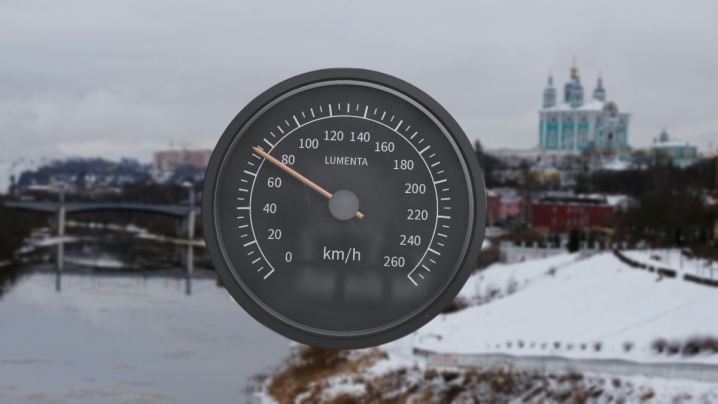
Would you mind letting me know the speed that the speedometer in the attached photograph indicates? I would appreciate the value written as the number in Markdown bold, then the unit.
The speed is **72.5** km/h
